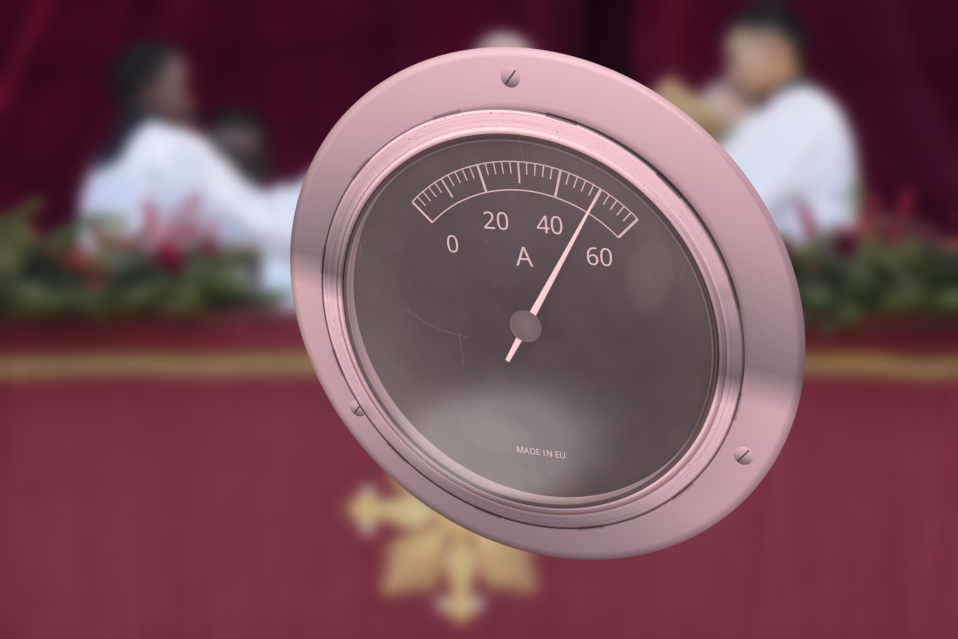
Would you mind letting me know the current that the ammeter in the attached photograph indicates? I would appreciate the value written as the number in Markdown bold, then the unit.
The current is **50** A
